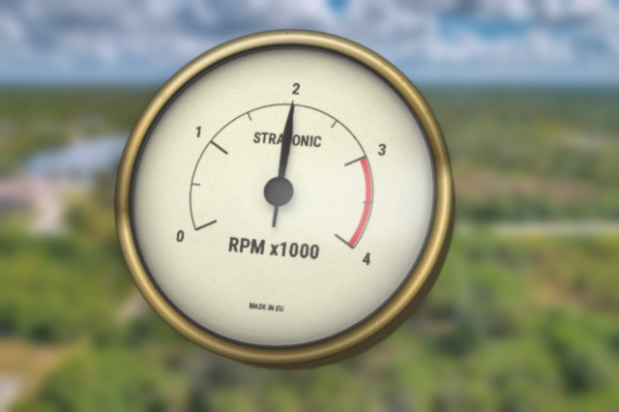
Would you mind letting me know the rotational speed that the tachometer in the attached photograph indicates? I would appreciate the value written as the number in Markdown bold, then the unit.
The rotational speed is **2000** rpm
